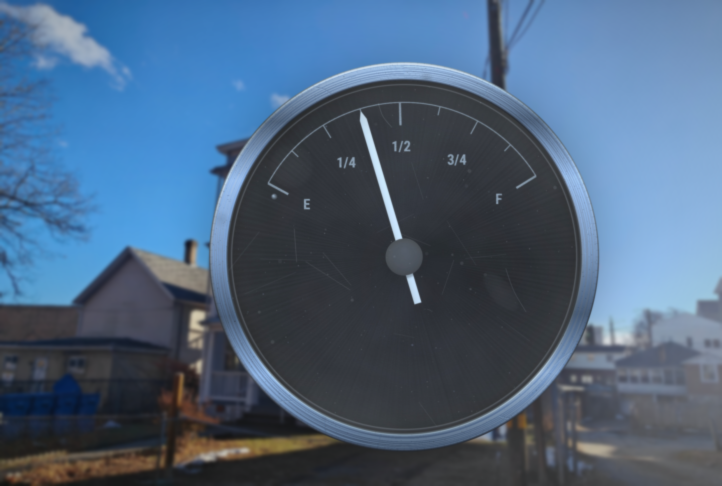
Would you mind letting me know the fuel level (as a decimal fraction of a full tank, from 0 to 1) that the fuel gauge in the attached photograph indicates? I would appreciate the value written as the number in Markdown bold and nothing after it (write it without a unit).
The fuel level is **0.375**
